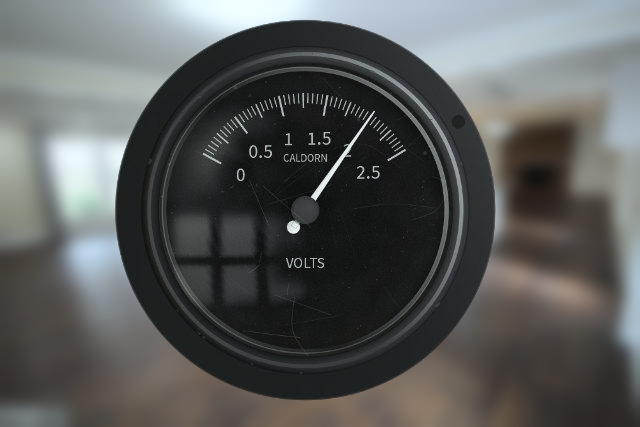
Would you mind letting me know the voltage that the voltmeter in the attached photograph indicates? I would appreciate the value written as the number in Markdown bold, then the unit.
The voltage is **2** V
